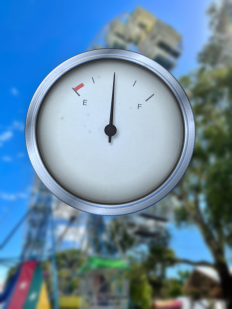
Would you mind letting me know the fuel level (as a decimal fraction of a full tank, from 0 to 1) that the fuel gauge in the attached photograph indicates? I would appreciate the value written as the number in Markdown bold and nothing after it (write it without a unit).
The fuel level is **0.5**
